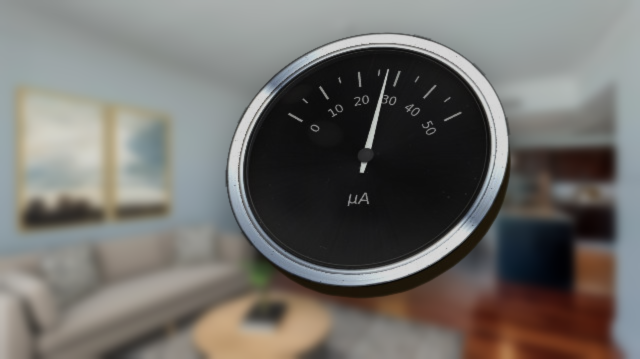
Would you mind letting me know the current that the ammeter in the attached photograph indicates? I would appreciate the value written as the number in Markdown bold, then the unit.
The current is **27.5** µA
